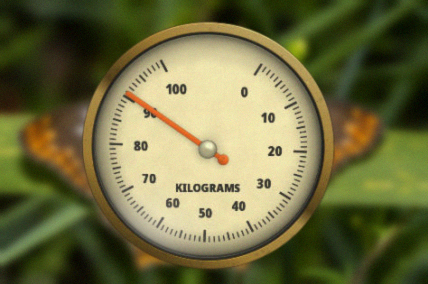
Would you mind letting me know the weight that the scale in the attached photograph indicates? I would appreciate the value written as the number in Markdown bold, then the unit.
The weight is **91** kg
